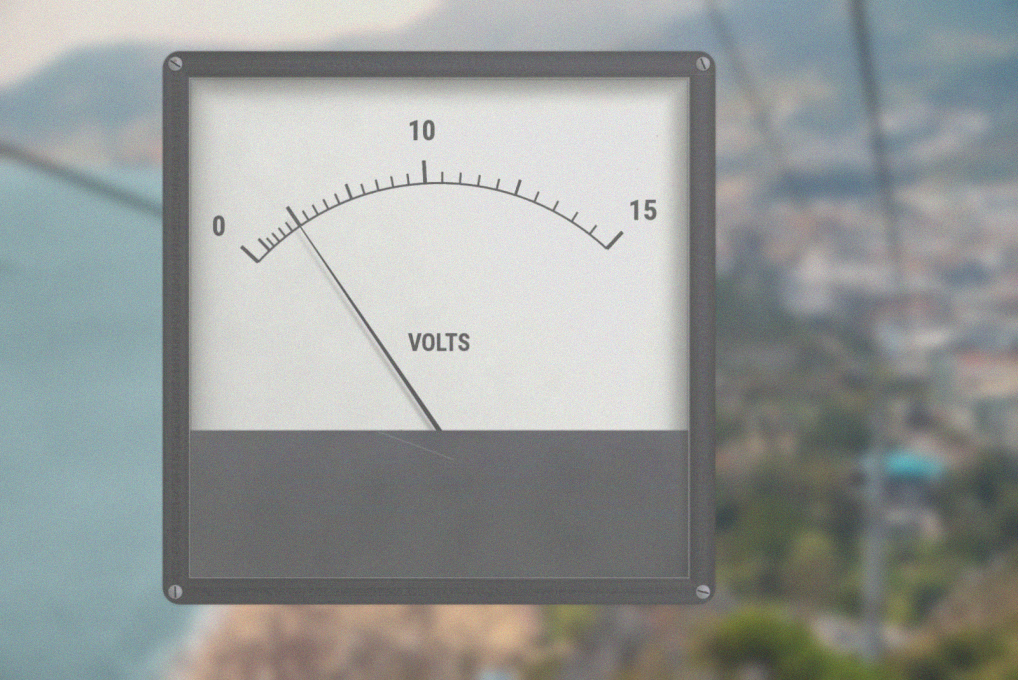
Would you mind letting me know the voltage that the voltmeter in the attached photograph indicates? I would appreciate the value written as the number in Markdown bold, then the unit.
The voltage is **5** V
